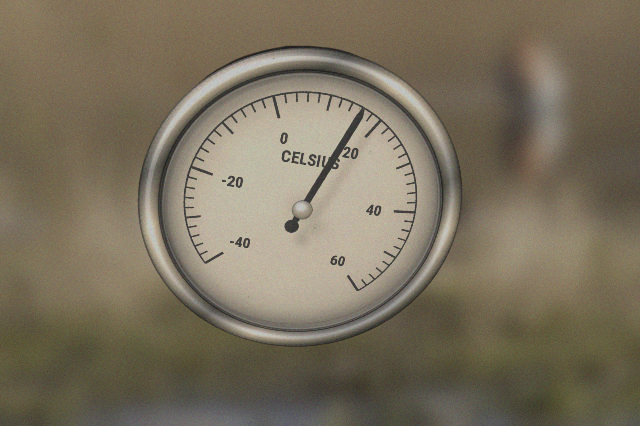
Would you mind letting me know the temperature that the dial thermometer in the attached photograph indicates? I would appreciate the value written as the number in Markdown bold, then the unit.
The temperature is **16** °C
